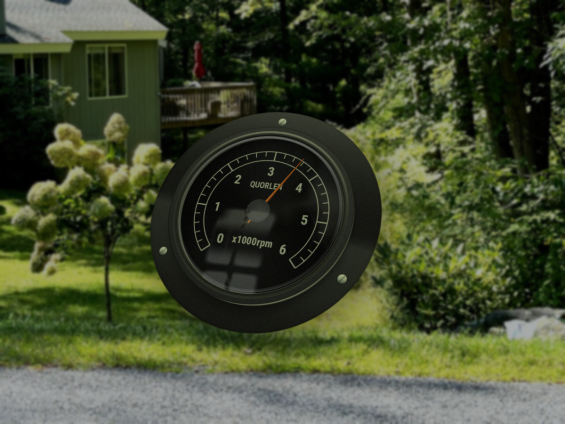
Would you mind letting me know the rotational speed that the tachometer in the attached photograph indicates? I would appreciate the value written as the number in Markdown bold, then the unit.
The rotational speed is **3600** rpm
